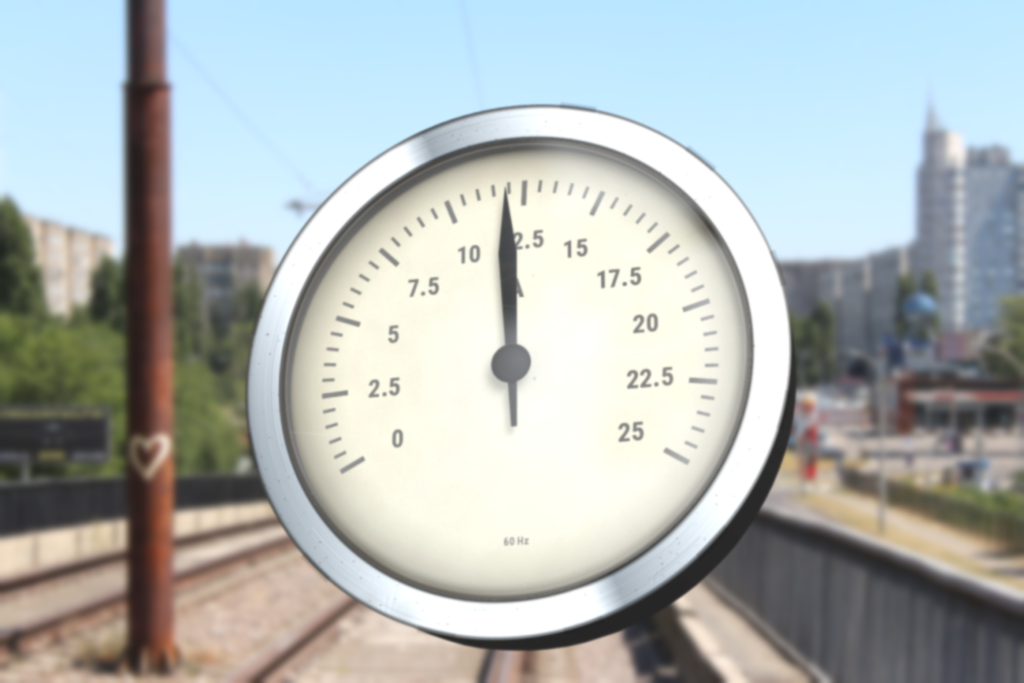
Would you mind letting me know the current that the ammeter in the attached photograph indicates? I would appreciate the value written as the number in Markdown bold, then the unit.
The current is **12** A
